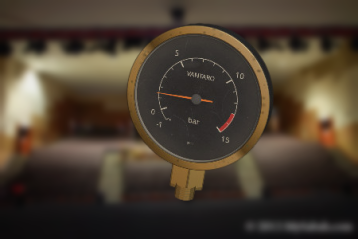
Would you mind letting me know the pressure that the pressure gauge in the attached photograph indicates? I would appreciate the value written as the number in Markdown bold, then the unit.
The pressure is **1.5** bar
